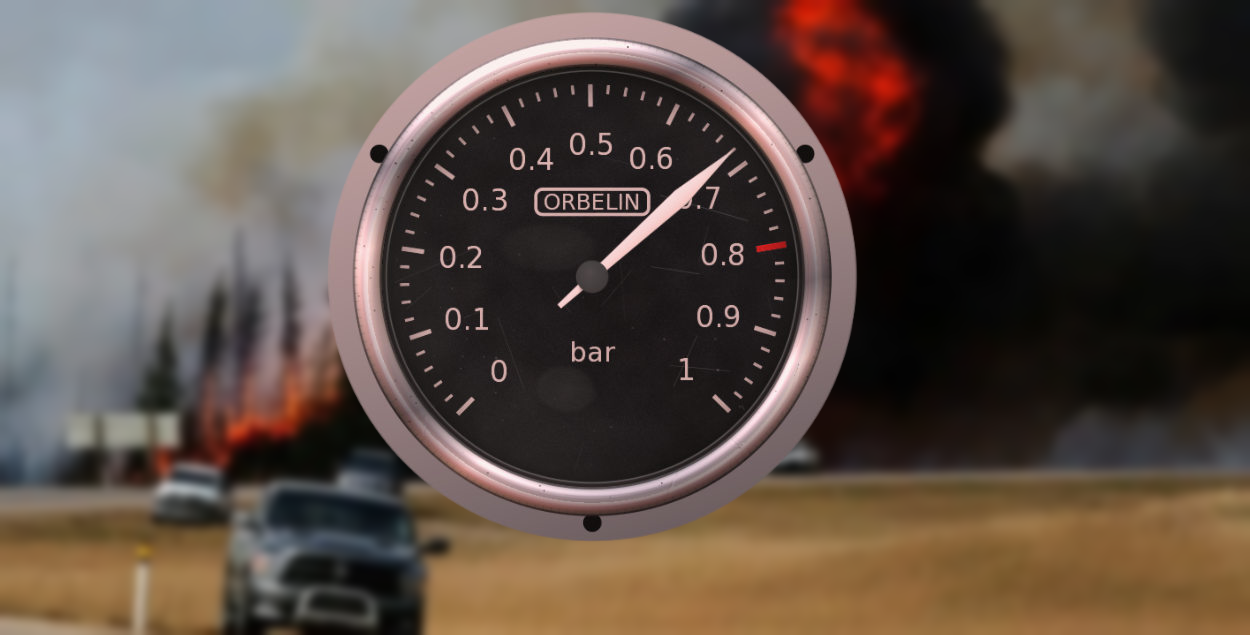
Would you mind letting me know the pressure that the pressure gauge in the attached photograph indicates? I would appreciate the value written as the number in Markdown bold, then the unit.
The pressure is **0.68** bar
